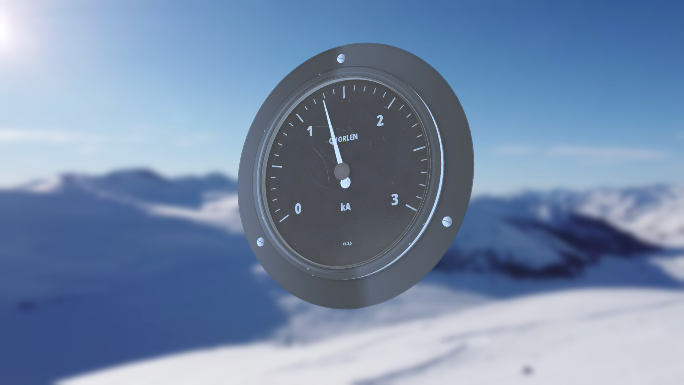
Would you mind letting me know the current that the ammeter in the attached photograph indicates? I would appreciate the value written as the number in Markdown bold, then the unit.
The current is **1.3** kA
